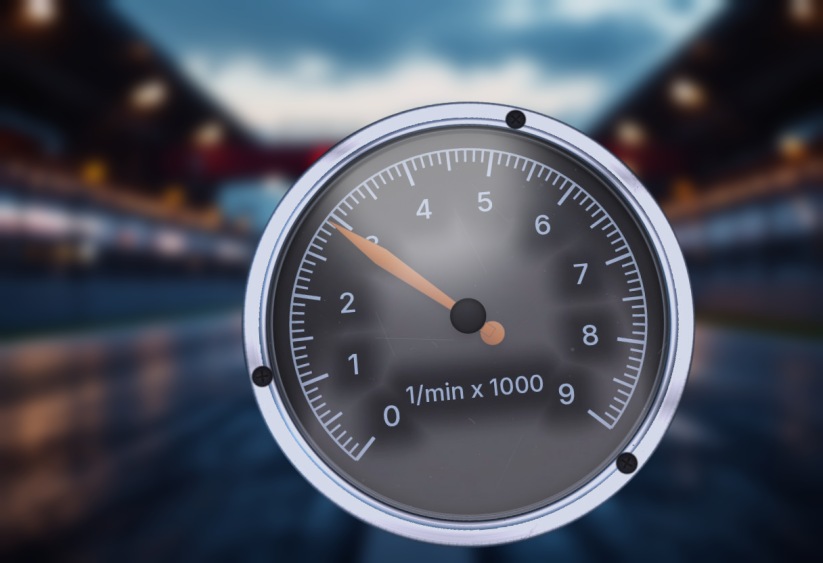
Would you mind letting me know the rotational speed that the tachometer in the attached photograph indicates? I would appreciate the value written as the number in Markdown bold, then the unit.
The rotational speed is **2900** rpm
